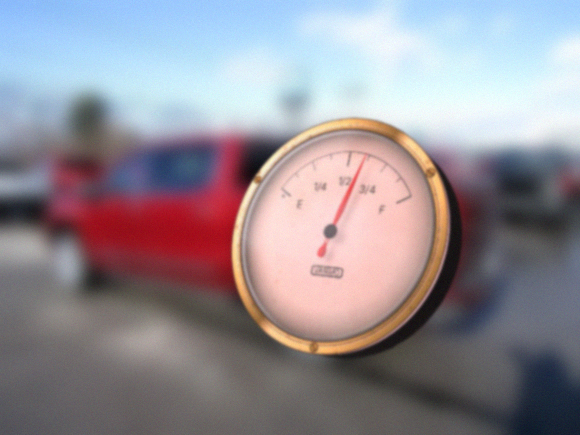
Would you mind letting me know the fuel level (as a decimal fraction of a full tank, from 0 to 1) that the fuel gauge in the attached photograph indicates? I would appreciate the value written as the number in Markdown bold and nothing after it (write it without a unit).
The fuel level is **0.625**
